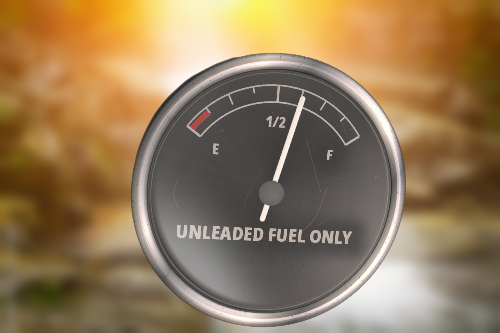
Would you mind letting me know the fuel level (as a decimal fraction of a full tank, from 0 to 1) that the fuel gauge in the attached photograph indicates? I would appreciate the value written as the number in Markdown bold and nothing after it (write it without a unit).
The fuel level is **0.625**
